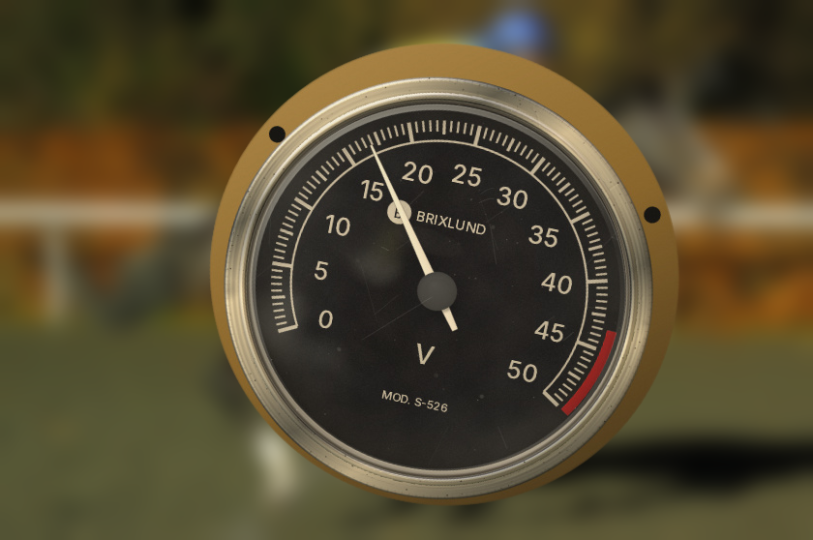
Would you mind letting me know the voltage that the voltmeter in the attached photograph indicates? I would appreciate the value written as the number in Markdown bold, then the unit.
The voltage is **17** V
